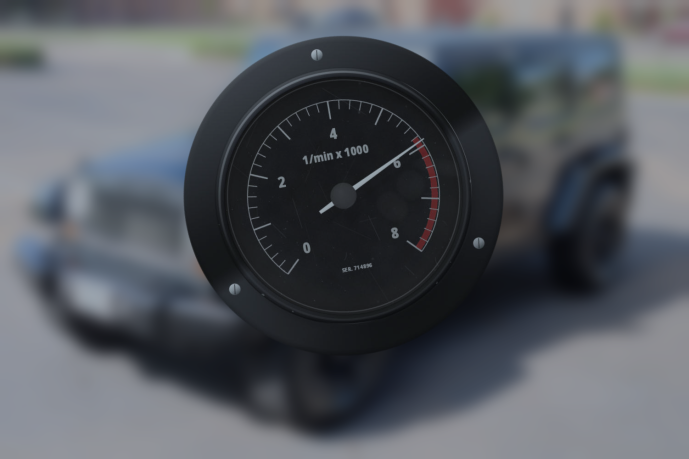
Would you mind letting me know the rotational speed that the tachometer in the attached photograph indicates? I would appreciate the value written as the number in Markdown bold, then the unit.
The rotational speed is **5900** rpm
